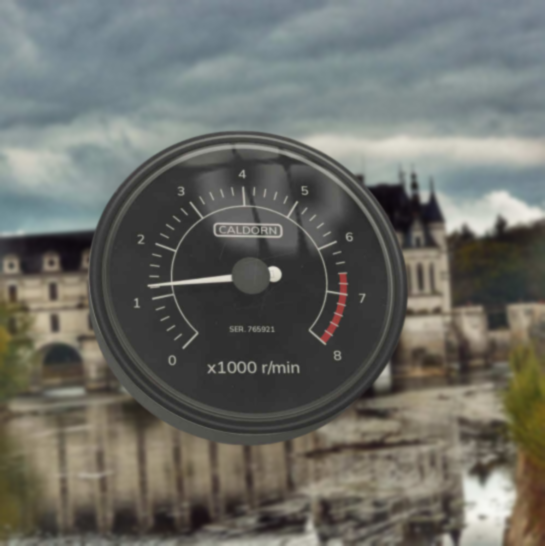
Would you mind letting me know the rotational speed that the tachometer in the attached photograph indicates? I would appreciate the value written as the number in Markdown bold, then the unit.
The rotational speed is **1200** rpm
